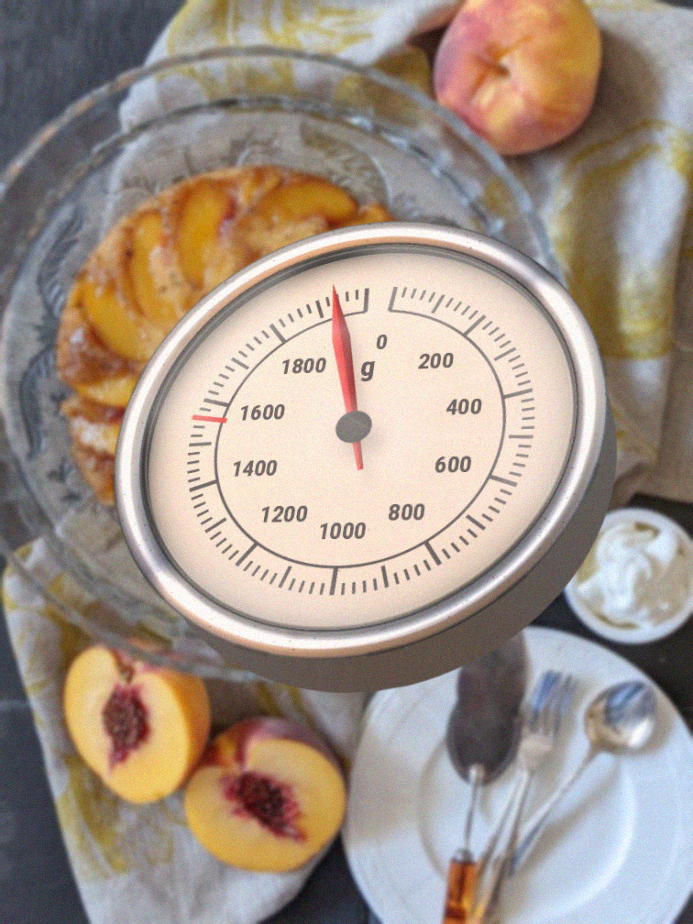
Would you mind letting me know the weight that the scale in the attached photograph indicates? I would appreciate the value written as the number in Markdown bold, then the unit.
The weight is **1940** g
